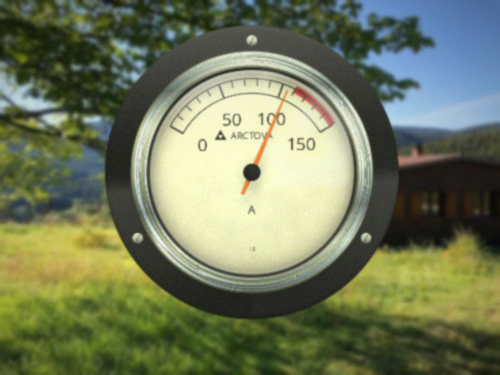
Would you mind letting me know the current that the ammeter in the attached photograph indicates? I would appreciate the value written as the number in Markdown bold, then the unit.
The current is **105** A
